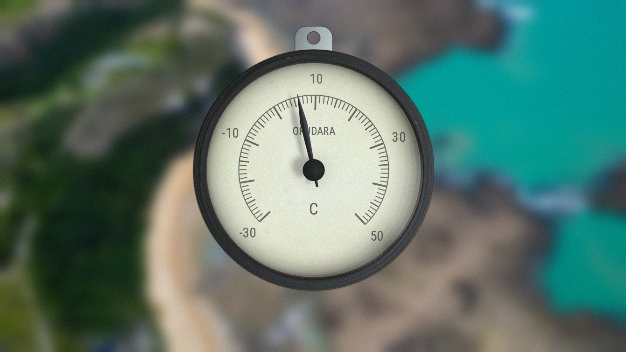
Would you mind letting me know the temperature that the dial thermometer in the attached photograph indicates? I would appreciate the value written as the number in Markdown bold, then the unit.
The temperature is **6** °C
